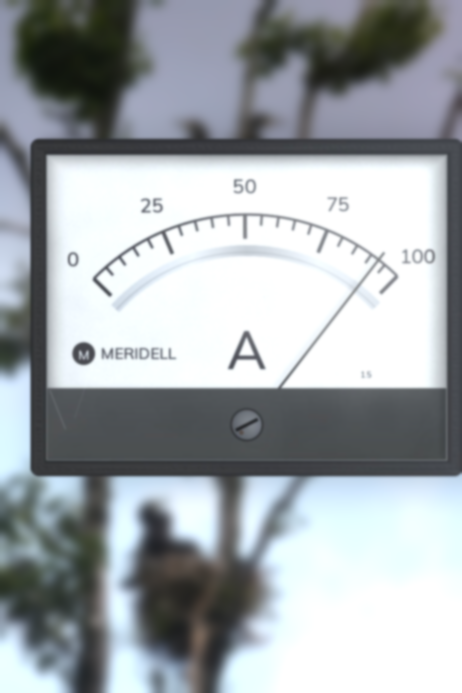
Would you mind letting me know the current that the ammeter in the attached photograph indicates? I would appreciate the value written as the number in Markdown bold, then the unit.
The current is **92.5** A
